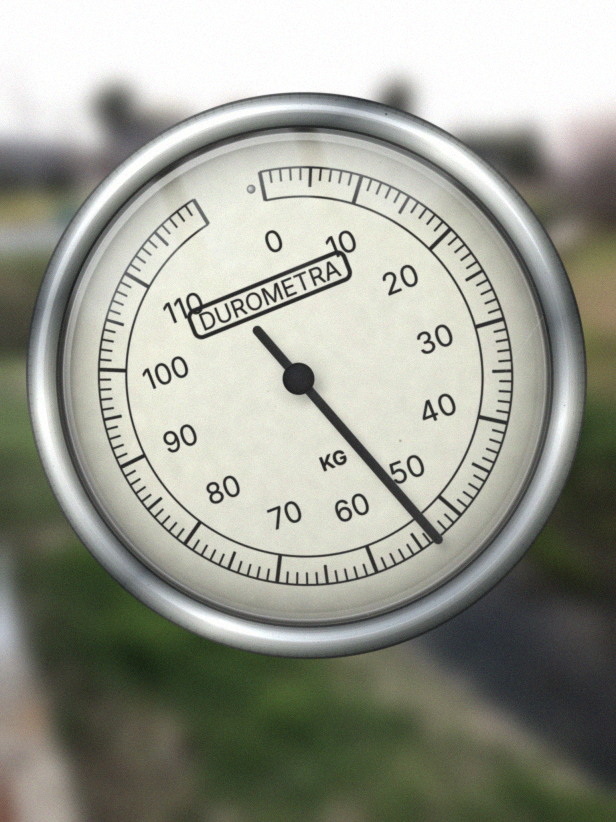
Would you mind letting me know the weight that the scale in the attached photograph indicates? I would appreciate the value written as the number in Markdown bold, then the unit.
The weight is **53** kg
